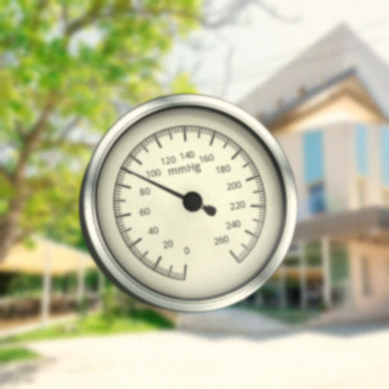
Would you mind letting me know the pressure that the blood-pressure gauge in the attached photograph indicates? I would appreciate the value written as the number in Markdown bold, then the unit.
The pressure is **90** mmHg
